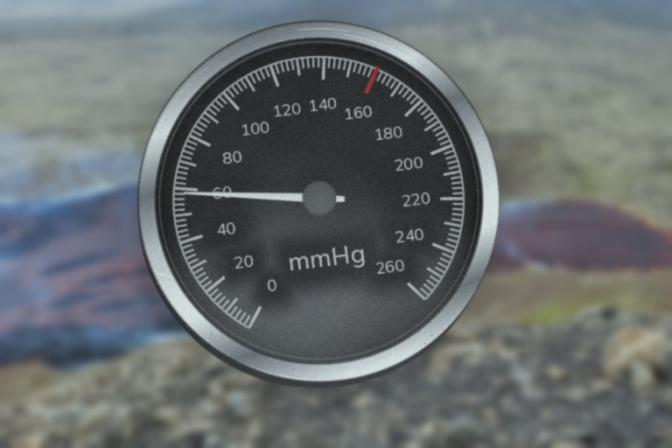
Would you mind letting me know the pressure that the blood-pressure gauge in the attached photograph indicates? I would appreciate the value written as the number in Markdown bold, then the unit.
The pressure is **58** mmHg
